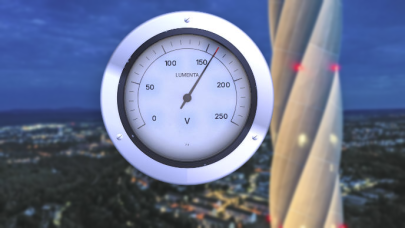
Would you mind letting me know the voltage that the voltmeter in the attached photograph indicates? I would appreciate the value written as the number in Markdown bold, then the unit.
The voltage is **160** V
